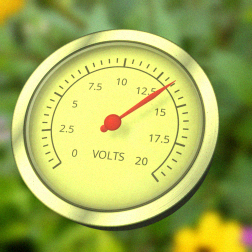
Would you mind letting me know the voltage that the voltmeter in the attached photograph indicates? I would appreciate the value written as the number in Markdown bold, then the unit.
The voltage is **13.5** V
